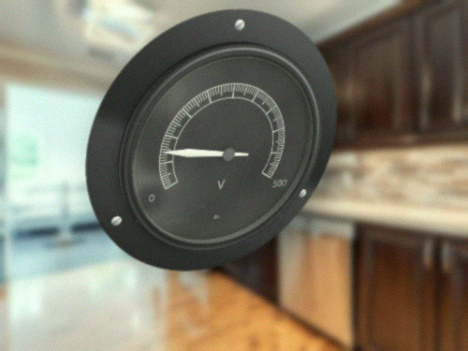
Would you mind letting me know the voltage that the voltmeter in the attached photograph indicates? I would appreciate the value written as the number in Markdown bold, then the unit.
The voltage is **75** V
